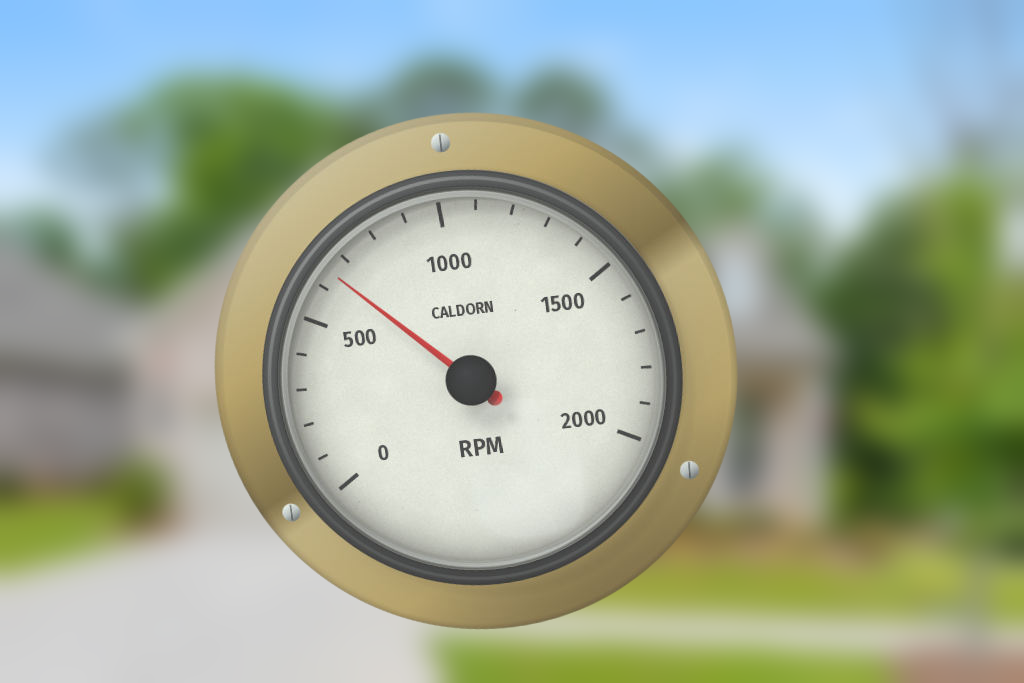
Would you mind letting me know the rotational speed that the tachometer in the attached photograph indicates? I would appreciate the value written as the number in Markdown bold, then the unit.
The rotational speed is **650** rpm
